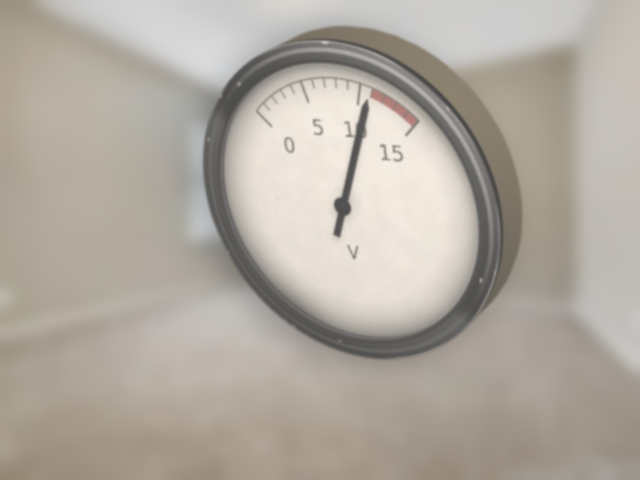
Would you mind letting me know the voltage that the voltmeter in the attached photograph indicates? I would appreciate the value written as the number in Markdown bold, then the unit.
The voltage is **11** V
